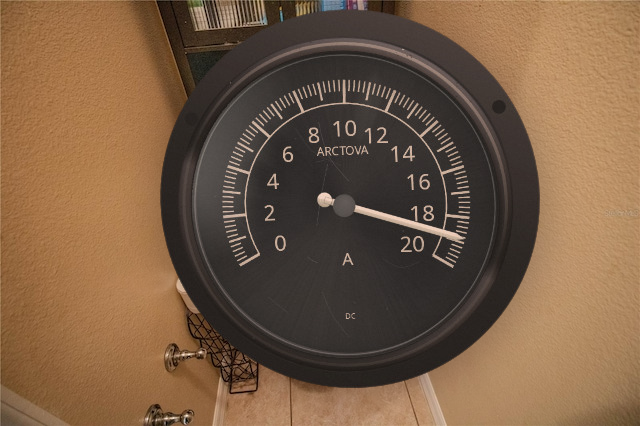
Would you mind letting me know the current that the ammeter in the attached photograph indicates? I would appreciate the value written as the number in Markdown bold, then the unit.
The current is **18.8** A
